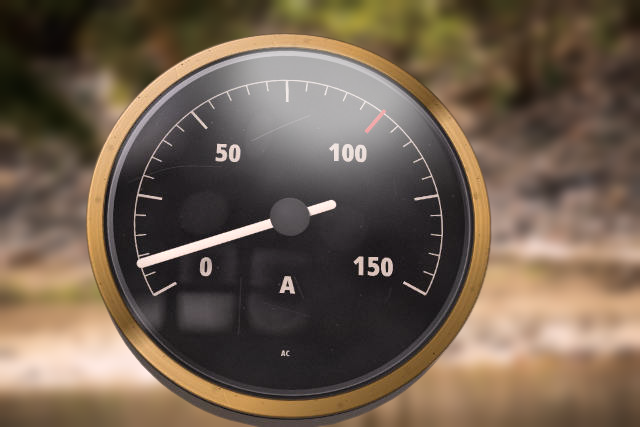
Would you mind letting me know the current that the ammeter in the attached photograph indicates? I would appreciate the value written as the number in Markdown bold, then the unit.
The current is **7.5** A
